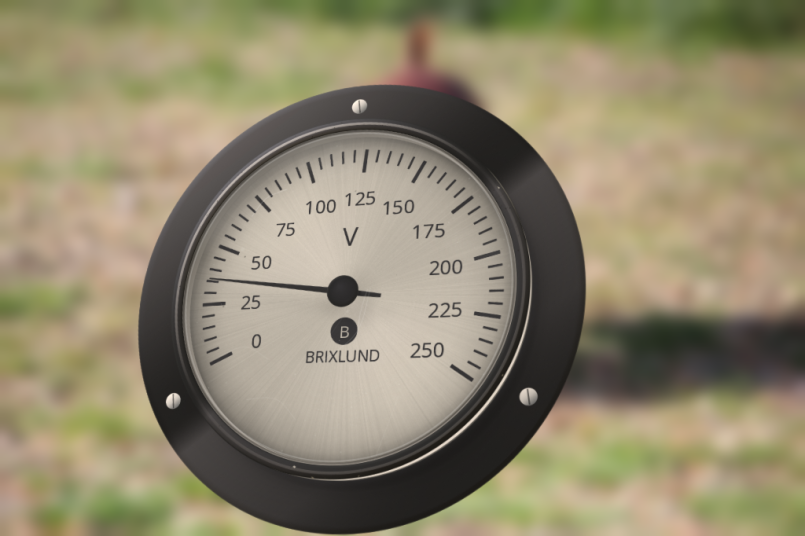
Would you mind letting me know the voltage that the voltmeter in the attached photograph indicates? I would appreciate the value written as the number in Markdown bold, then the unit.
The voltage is **35** V
